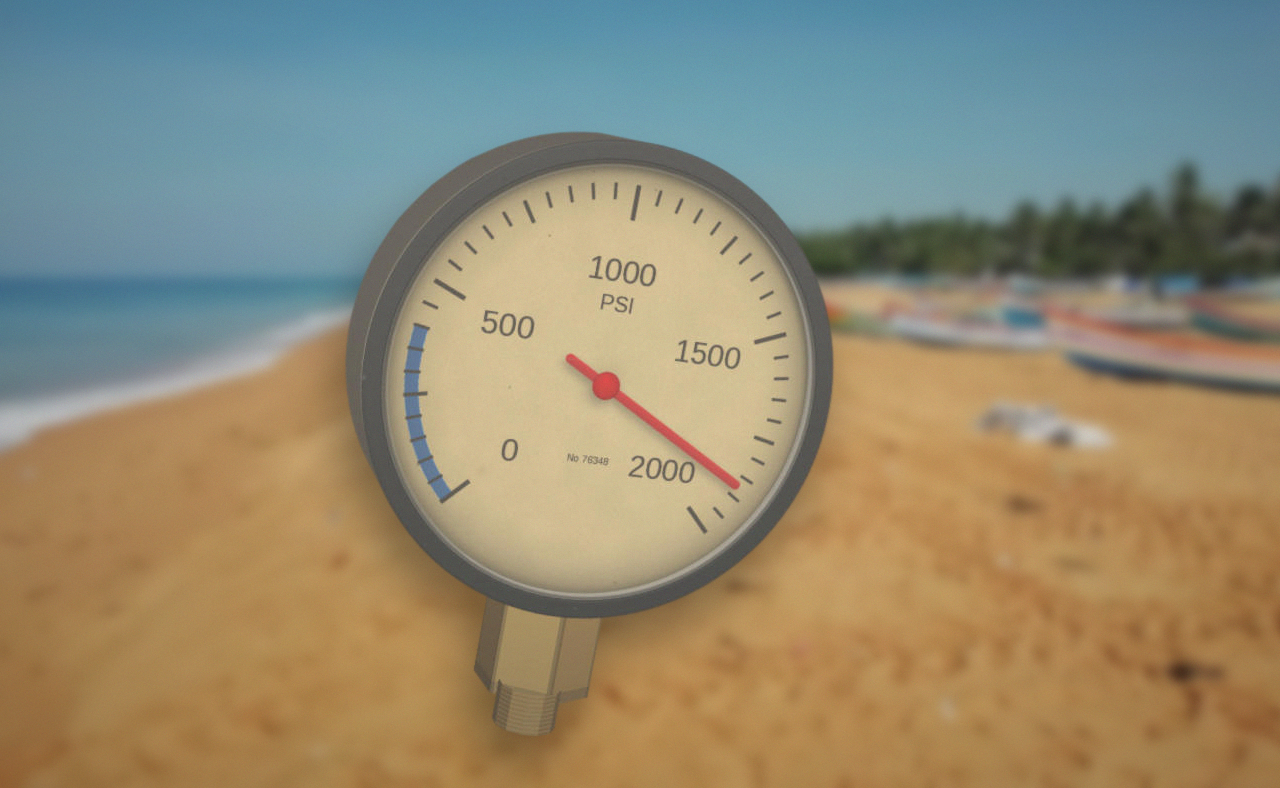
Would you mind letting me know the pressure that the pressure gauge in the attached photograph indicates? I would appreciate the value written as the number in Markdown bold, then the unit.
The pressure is **1875** psi
